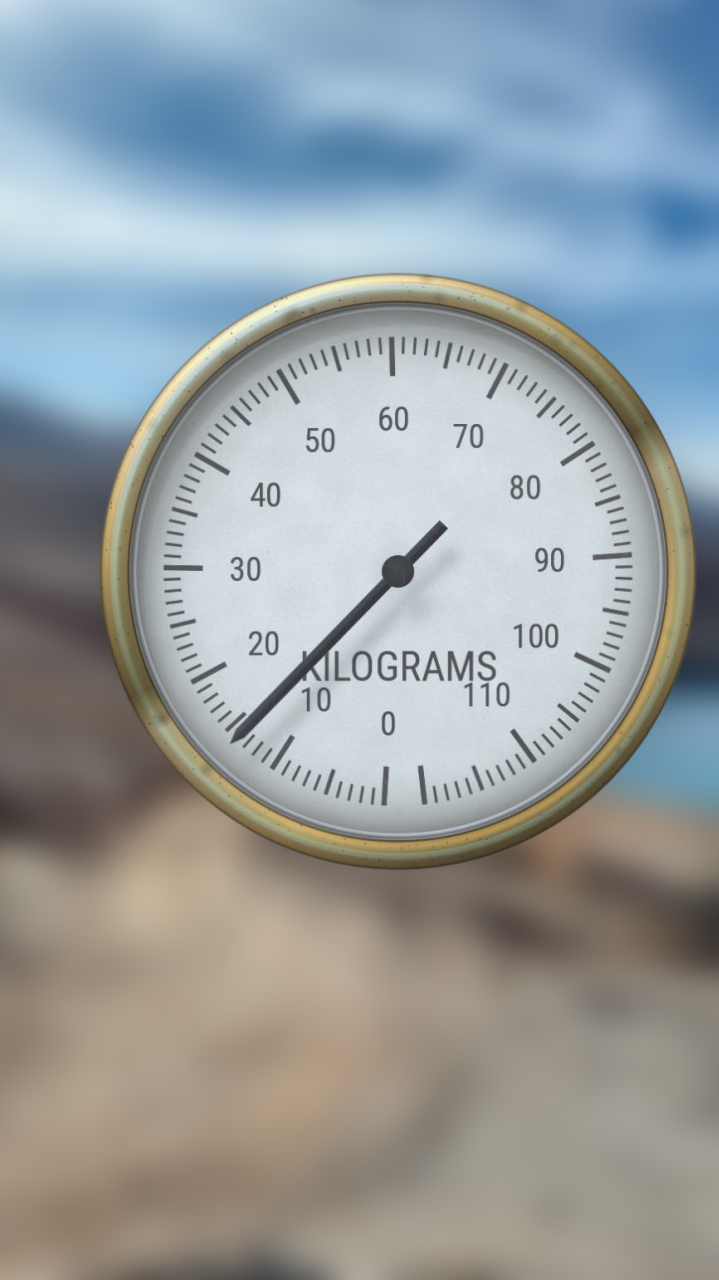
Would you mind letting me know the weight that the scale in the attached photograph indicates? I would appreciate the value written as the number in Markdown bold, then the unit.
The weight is **14** kg
